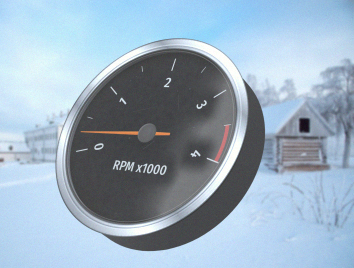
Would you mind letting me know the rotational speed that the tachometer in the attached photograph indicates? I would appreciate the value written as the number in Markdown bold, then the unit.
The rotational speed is **250** rpm
